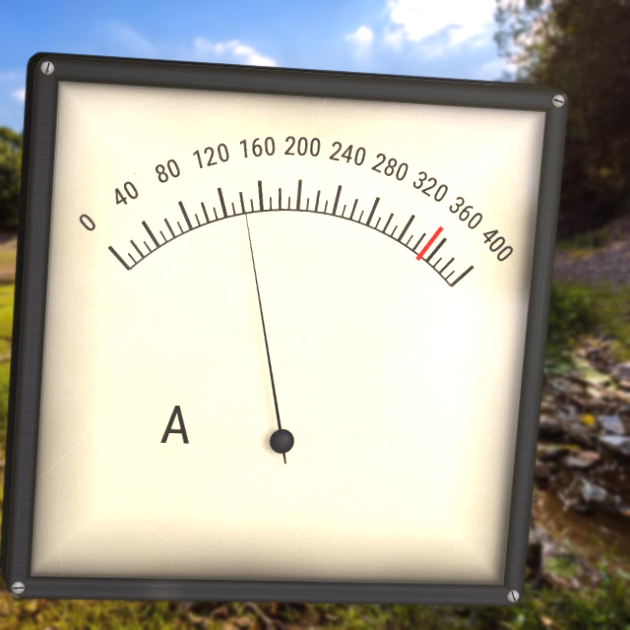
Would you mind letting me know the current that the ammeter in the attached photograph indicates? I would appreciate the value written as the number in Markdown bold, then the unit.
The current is **140** A
